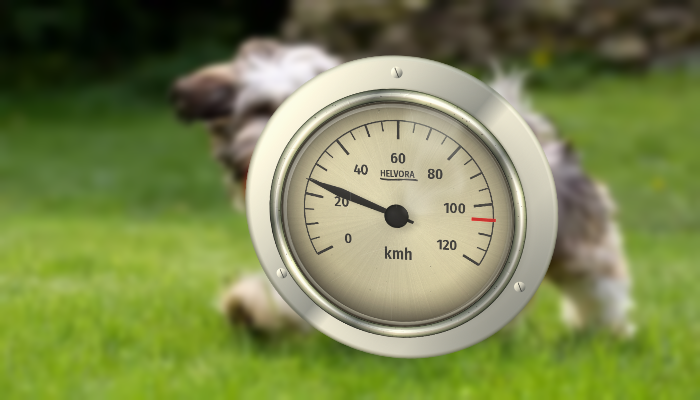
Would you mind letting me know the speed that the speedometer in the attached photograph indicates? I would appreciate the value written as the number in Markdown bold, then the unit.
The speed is **25** km/h
